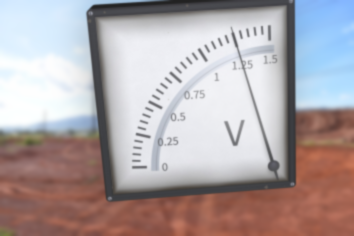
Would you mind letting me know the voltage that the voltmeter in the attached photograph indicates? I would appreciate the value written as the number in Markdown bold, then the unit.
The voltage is **1.25** V
